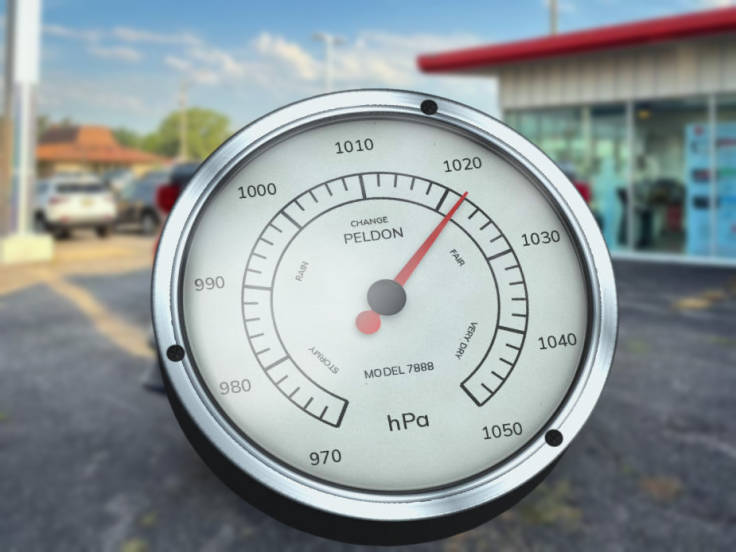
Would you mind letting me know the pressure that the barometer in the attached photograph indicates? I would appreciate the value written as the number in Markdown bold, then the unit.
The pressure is **1022** hPa
